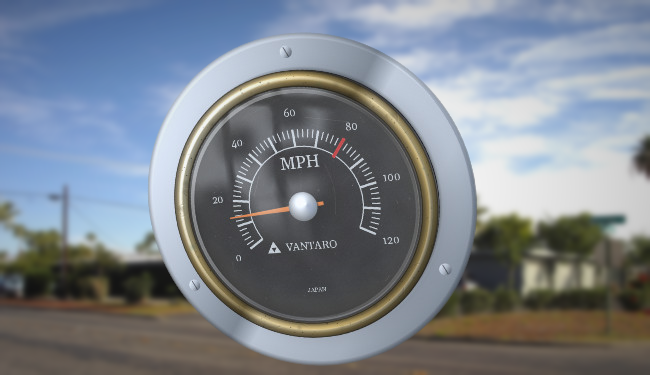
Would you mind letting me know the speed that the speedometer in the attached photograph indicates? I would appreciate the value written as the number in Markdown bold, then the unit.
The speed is **14** mph
